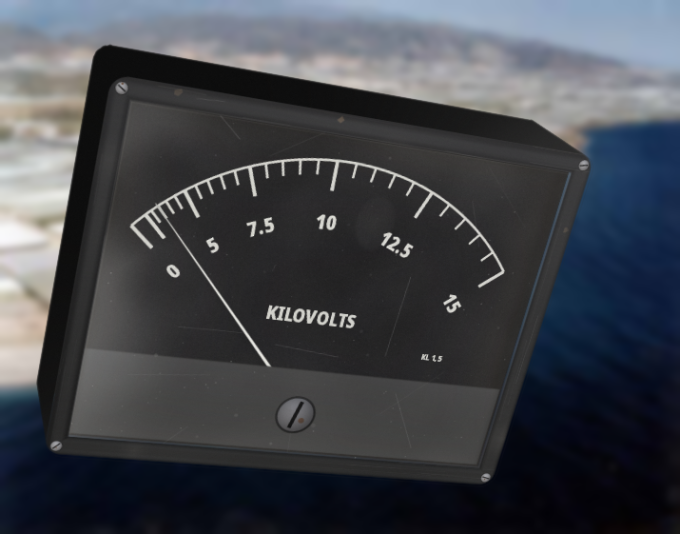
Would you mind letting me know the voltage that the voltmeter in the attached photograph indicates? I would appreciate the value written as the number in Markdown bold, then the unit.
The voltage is **3.5** kV
